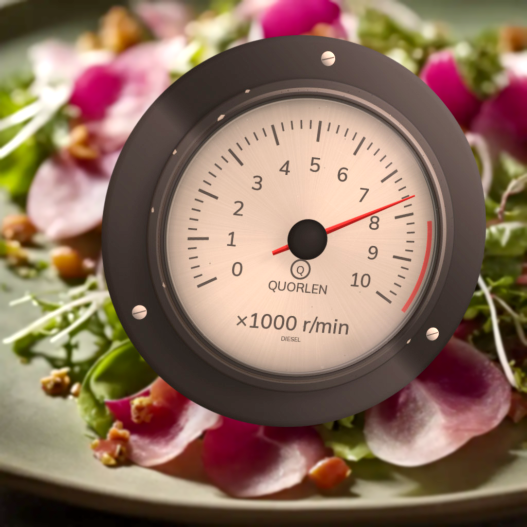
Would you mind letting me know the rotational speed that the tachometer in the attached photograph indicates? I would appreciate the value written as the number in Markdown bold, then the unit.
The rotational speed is **7600** rpm
